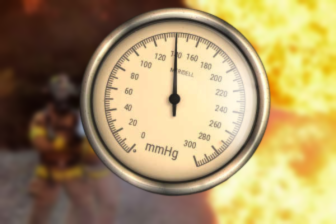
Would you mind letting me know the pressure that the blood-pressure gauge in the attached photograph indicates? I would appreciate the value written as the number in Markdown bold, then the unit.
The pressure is **140** mmHg
